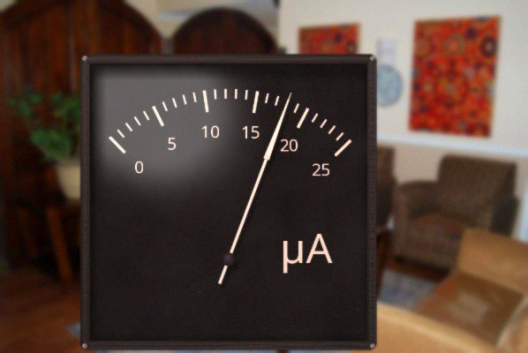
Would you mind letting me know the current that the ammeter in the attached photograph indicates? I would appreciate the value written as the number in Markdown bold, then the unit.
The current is **18** µA
